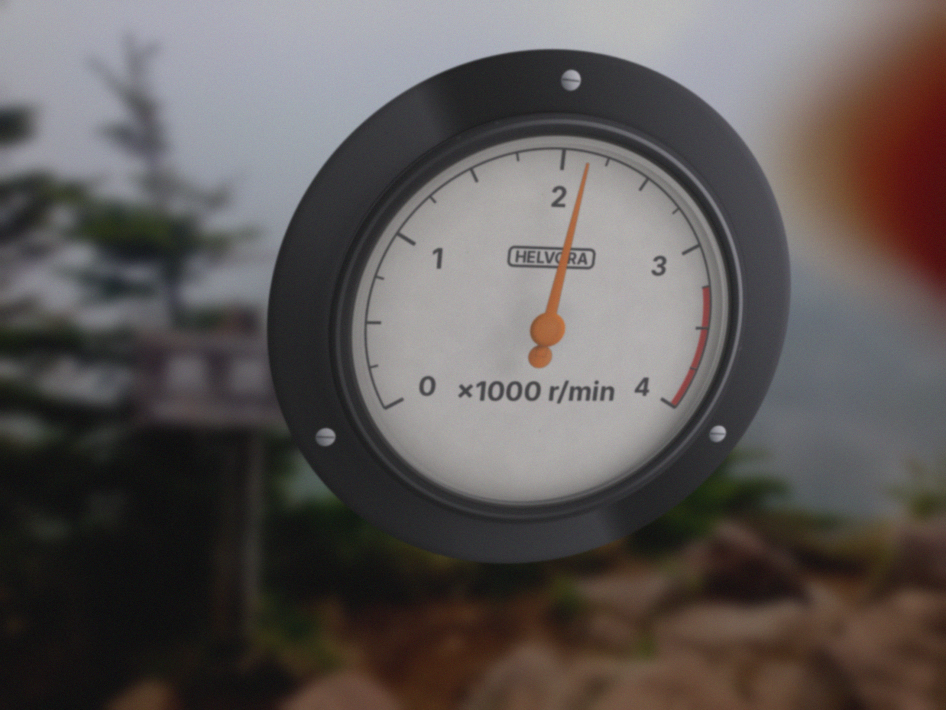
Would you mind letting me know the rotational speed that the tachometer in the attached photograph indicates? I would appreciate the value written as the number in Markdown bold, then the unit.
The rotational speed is **2125** rpm
